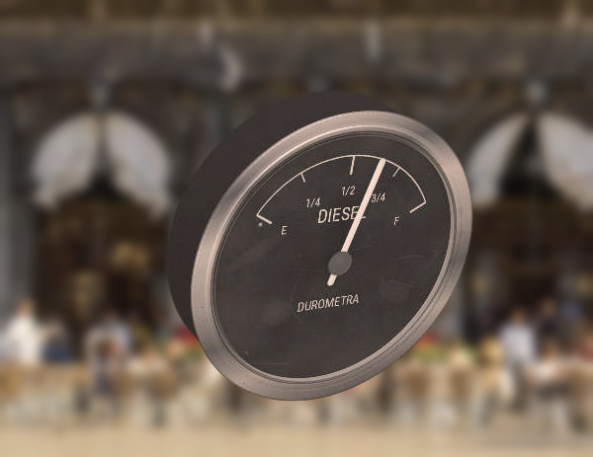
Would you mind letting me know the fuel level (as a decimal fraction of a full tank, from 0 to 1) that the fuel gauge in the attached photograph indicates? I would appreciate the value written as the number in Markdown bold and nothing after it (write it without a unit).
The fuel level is **0.625**
